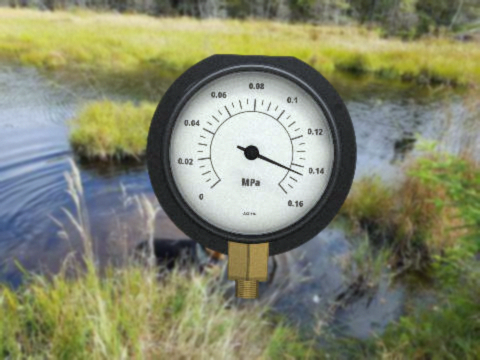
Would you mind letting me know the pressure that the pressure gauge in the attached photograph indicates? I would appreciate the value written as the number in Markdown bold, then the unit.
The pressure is **0.145** MPa
